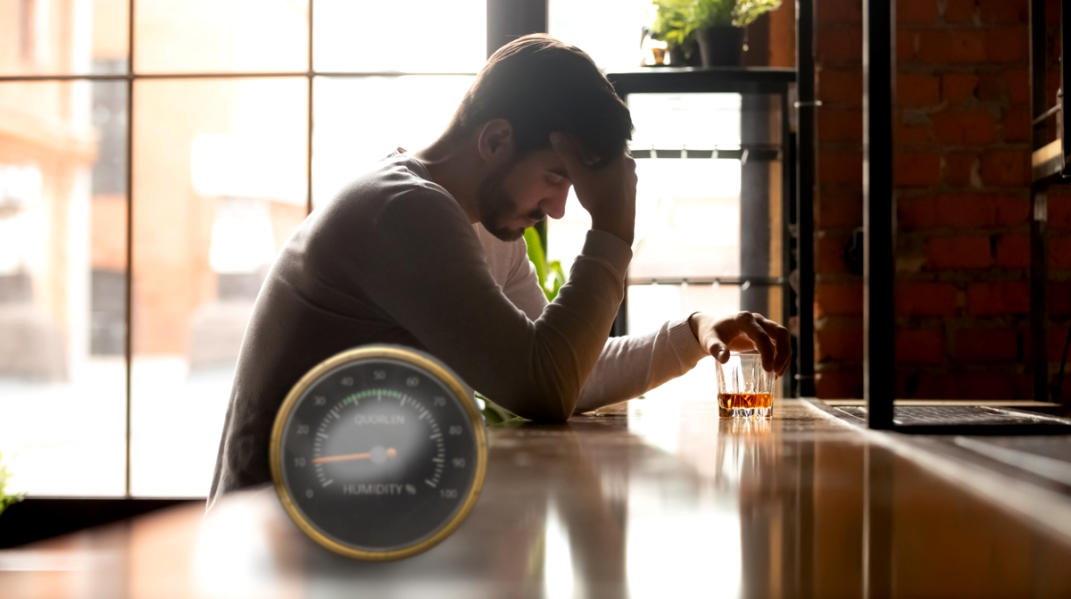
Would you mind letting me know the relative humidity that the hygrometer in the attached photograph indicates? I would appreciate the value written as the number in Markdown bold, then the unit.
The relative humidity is **10** %
